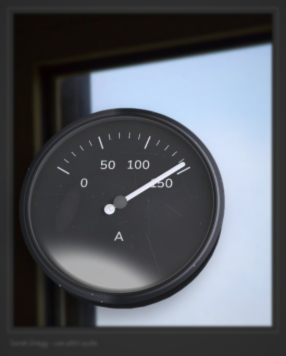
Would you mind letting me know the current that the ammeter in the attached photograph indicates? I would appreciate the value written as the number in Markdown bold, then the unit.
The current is **145** A
